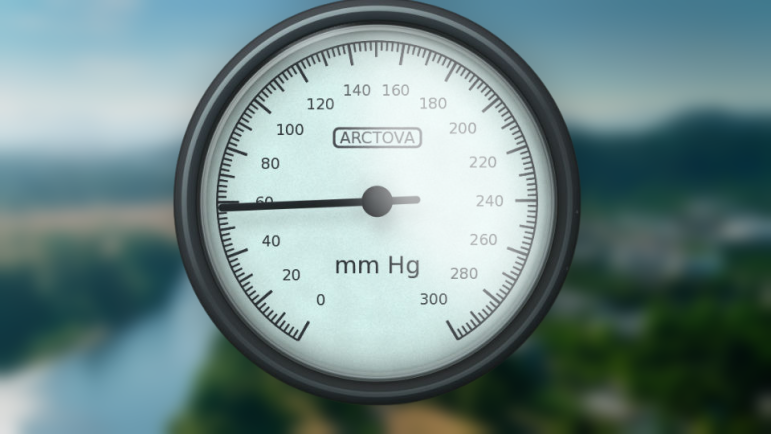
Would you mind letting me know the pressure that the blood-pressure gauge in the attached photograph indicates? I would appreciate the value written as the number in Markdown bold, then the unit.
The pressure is **58** mmHg
